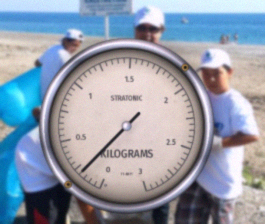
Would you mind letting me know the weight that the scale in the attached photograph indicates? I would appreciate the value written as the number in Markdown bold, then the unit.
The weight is **0.2** kg
